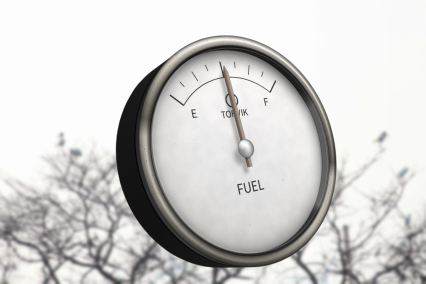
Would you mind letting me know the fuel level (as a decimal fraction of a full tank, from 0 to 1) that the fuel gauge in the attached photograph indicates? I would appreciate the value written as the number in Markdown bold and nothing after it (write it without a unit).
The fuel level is **0.5**
